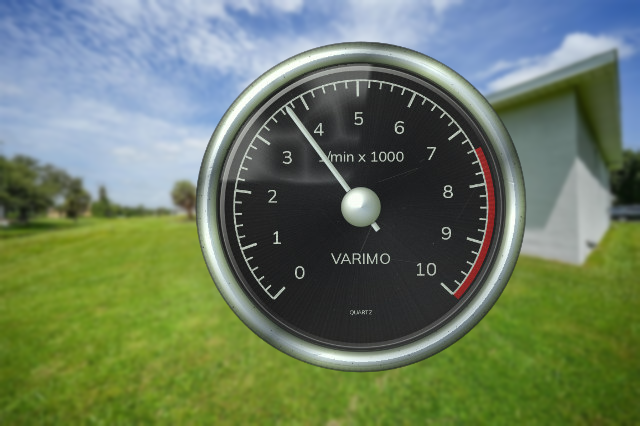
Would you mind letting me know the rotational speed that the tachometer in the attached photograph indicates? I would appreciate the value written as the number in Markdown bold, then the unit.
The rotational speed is **3700** rpm
